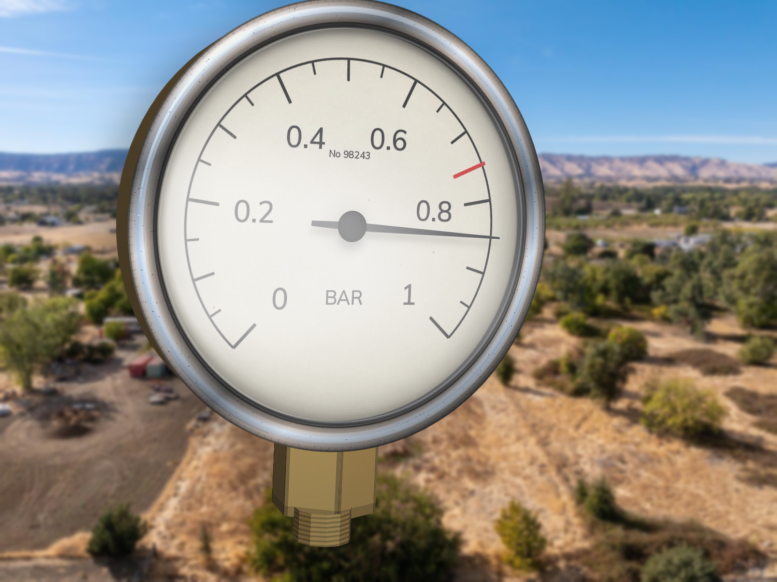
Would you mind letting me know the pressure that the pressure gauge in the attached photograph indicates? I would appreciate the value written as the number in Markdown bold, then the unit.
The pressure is **0.85** bar
